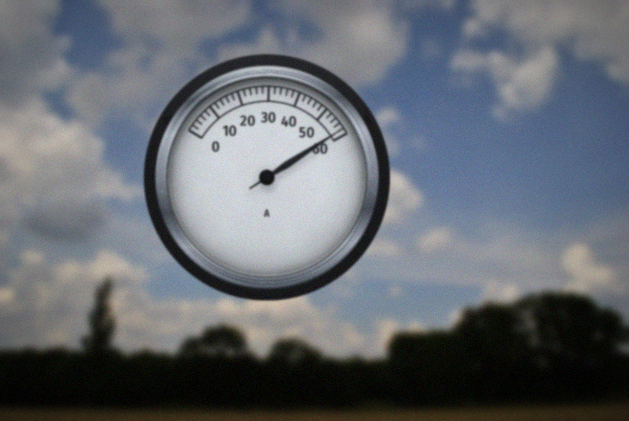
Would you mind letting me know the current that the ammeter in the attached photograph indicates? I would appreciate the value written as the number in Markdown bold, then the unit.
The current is **58** A
